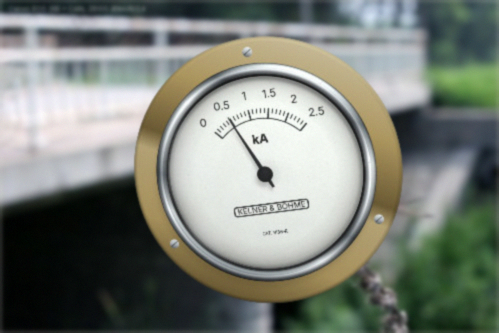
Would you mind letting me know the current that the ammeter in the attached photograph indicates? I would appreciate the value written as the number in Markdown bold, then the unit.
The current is **0.5** kA
